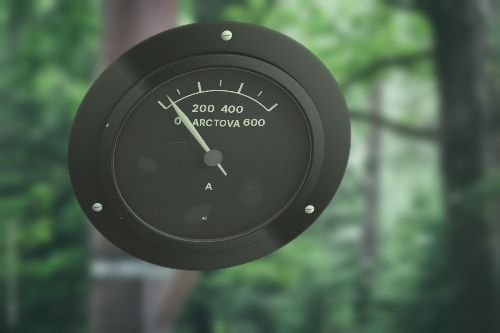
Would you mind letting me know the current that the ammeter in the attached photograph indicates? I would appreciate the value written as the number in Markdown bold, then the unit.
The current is **50** A
